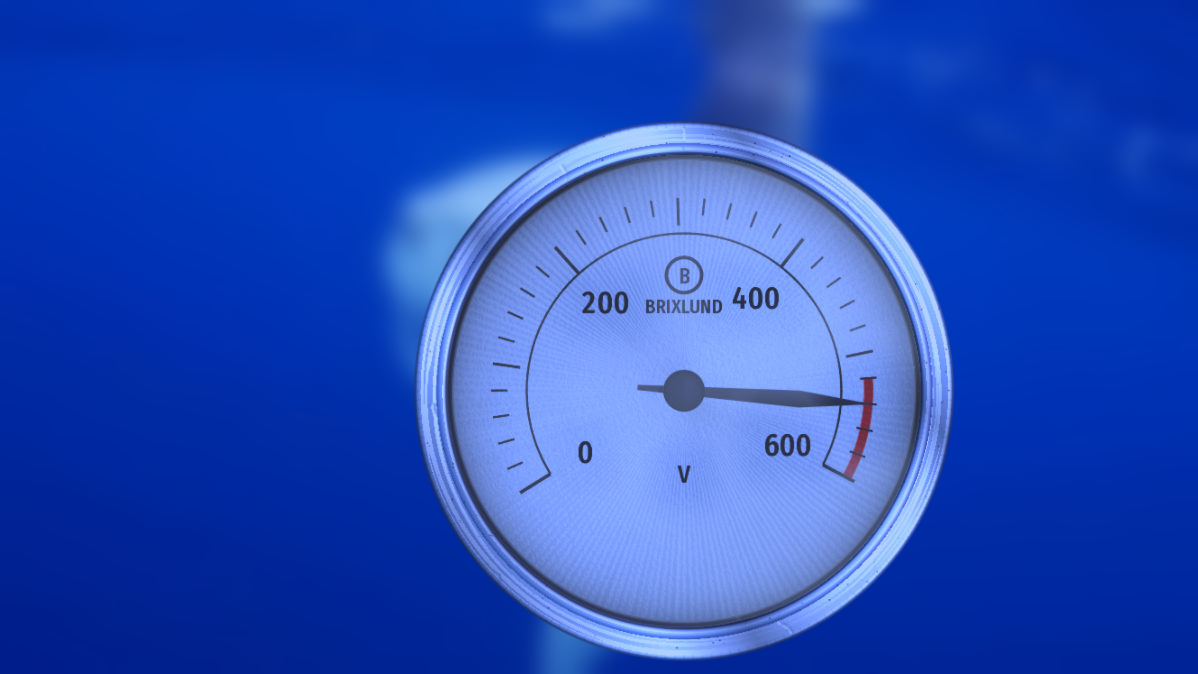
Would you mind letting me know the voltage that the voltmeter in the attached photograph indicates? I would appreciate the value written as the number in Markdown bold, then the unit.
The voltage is **540** V
